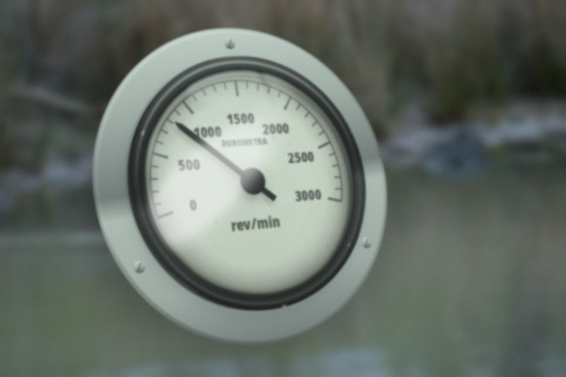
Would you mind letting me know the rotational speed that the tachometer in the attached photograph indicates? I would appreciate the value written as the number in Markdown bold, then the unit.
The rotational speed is **800** rpm
